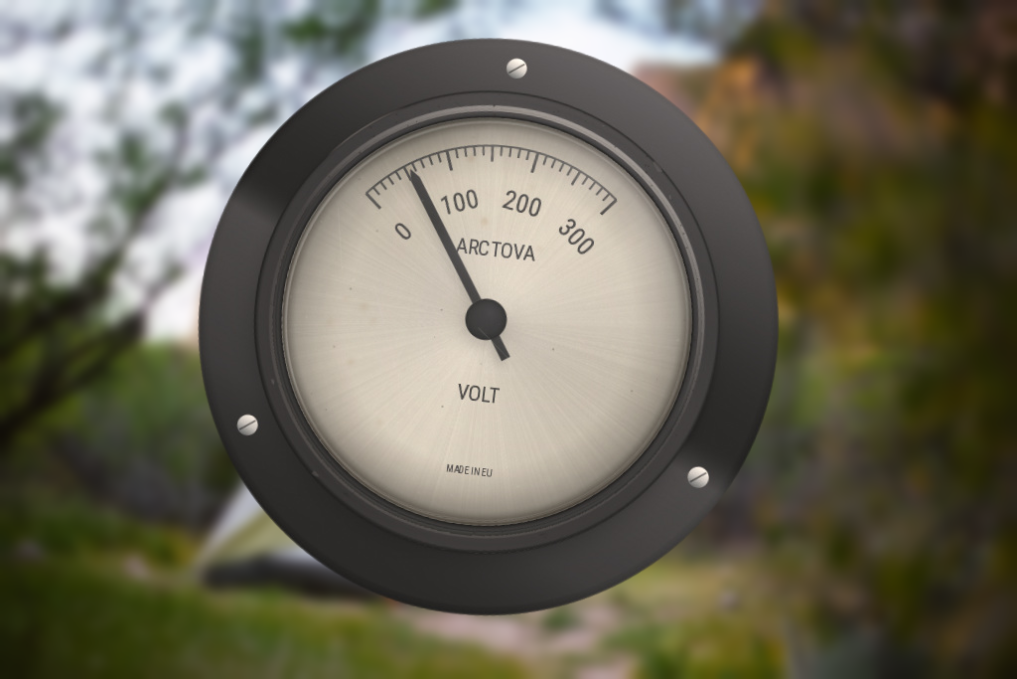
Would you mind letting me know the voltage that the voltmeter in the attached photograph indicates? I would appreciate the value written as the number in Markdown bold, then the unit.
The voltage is **55** V
